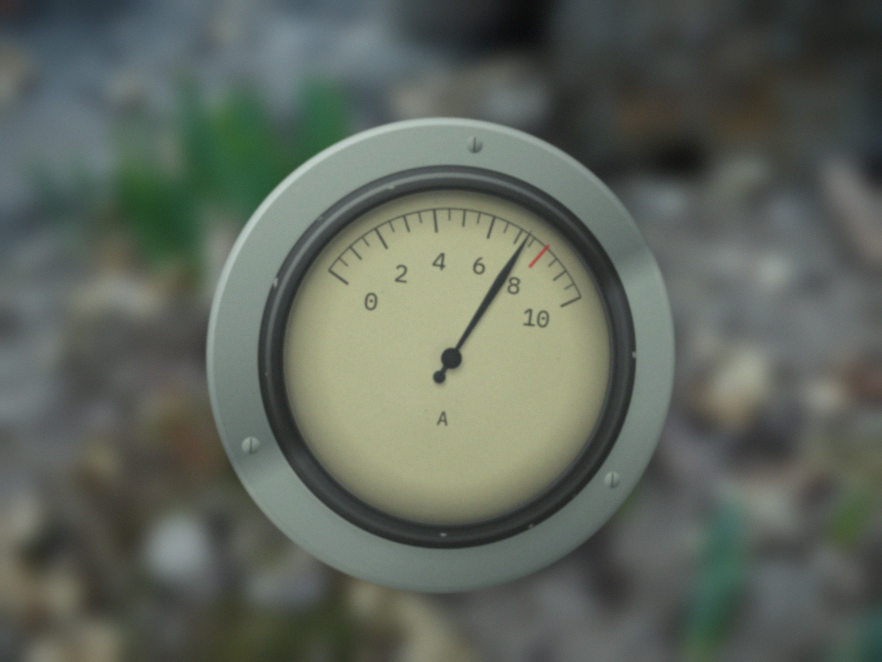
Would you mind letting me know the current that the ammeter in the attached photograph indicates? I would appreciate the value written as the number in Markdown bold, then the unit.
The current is **7.25** A
